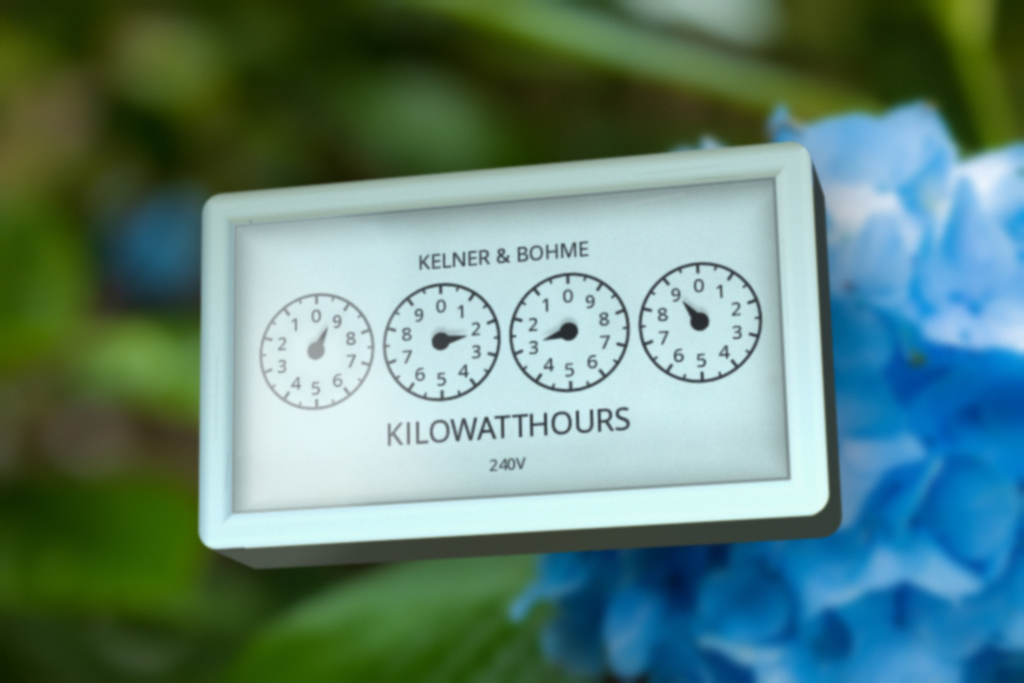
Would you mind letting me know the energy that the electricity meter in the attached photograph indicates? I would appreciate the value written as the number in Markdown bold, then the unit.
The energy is **9229** kWh
